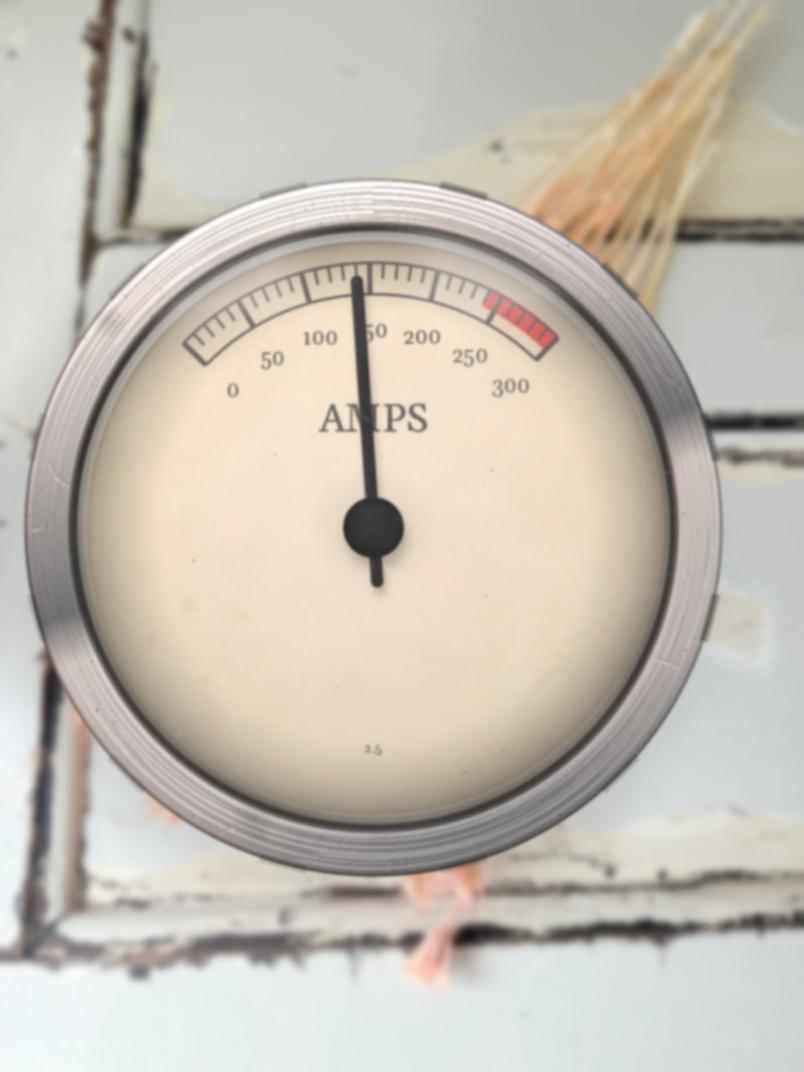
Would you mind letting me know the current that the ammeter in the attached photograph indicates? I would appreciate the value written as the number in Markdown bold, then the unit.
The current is **140** A
